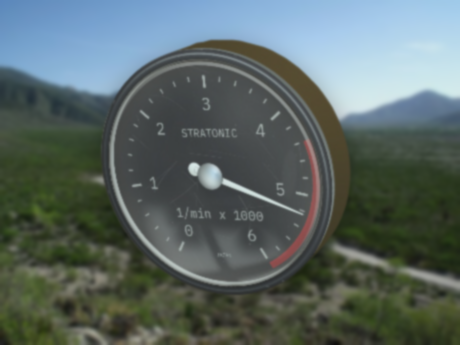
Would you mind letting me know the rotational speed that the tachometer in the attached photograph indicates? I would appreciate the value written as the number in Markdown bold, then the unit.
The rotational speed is **5200** rpm
